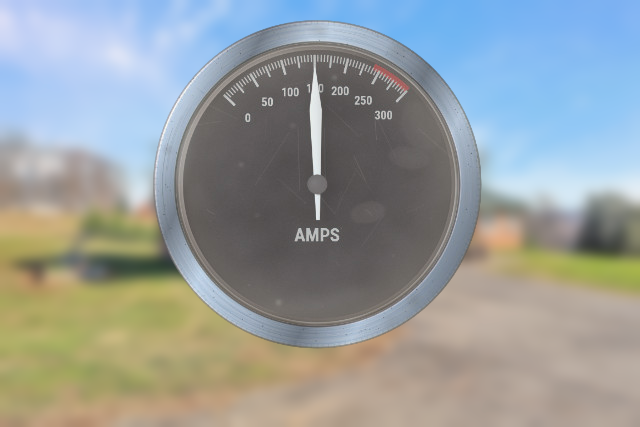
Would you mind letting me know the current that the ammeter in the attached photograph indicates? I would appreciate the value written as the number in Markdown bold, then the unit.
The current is **150** A
